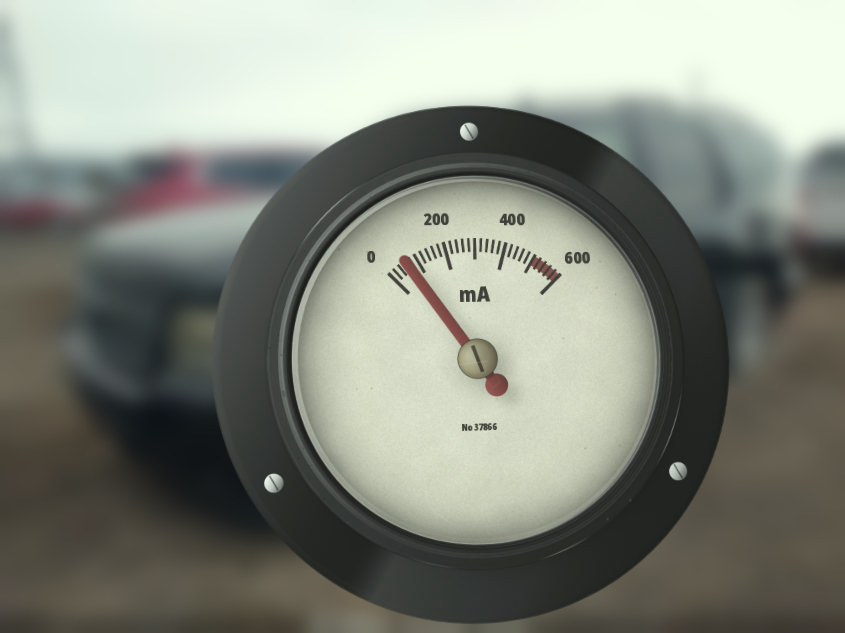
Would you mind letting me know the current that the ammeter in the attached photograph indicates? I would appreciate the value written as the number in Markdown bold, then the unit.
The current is **60** mA
